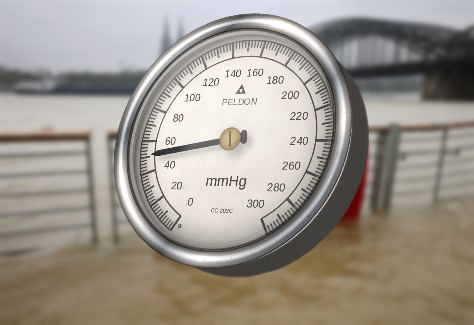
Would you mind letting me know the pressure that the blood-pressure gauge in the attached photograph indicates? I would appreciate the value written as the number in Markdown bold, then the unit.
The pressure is **50** mmHg
